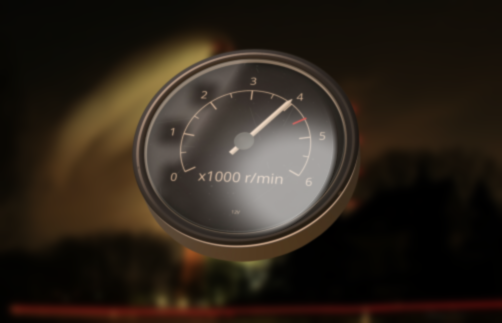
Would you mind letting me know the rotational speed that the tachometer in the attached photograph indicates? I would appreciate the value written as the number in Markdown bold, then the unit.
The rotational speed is **4000** rpm
